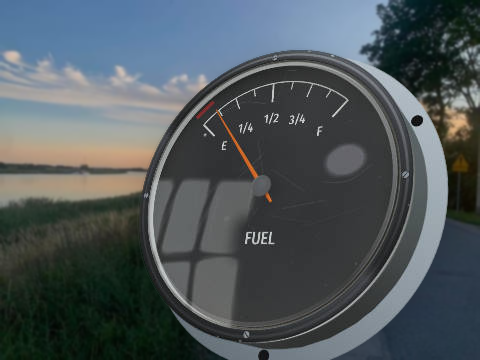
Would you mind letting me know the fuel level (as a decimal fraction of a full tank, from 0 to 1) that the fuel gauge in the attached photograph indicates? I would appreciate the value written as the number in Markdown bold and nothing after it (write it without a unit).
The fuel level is **0.125**
